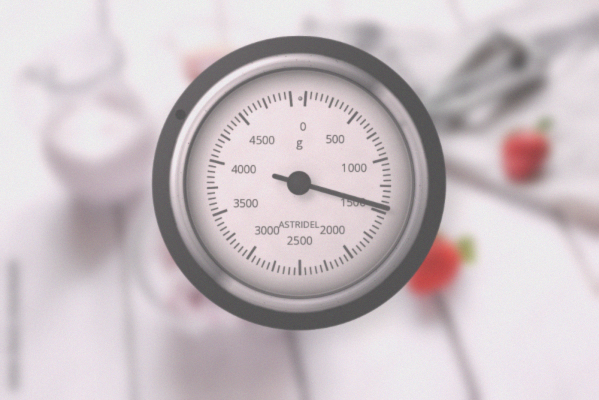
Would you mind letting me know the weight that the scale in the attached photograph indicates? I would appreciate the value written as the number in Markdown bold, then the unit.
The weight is **1450** g
